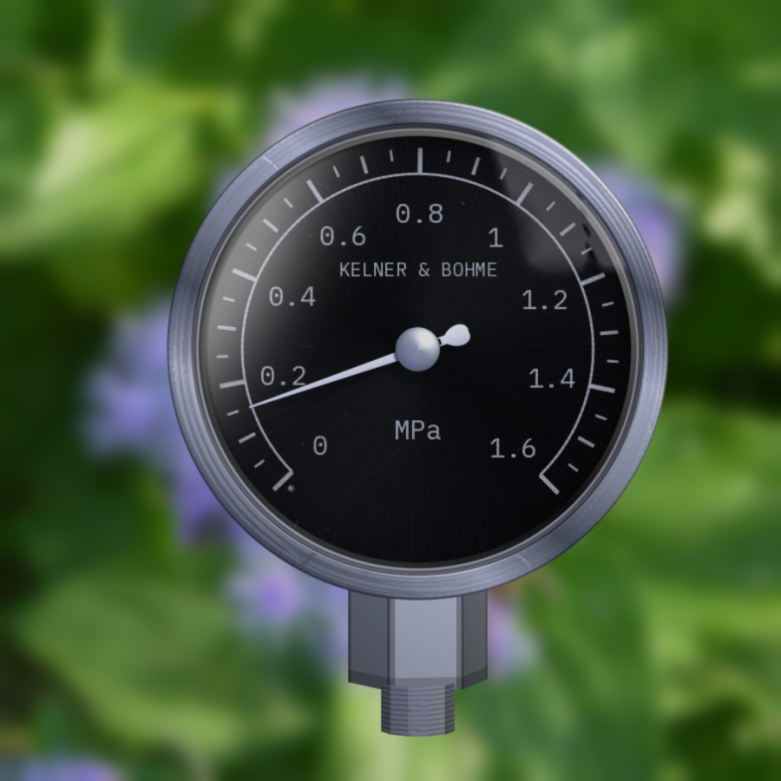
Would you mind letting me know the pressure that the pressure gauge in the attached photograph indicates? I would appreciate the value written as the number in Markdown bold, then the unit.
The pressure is **0.15** MPa
